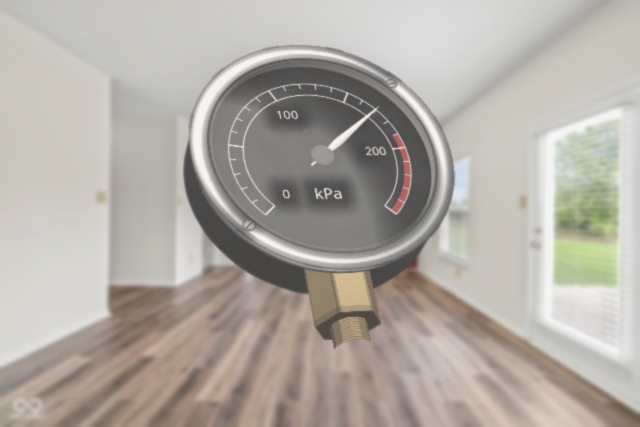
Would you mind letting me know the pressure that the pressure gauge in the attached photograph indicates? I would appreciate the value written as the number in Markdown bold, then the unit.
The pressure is **170** kPa
